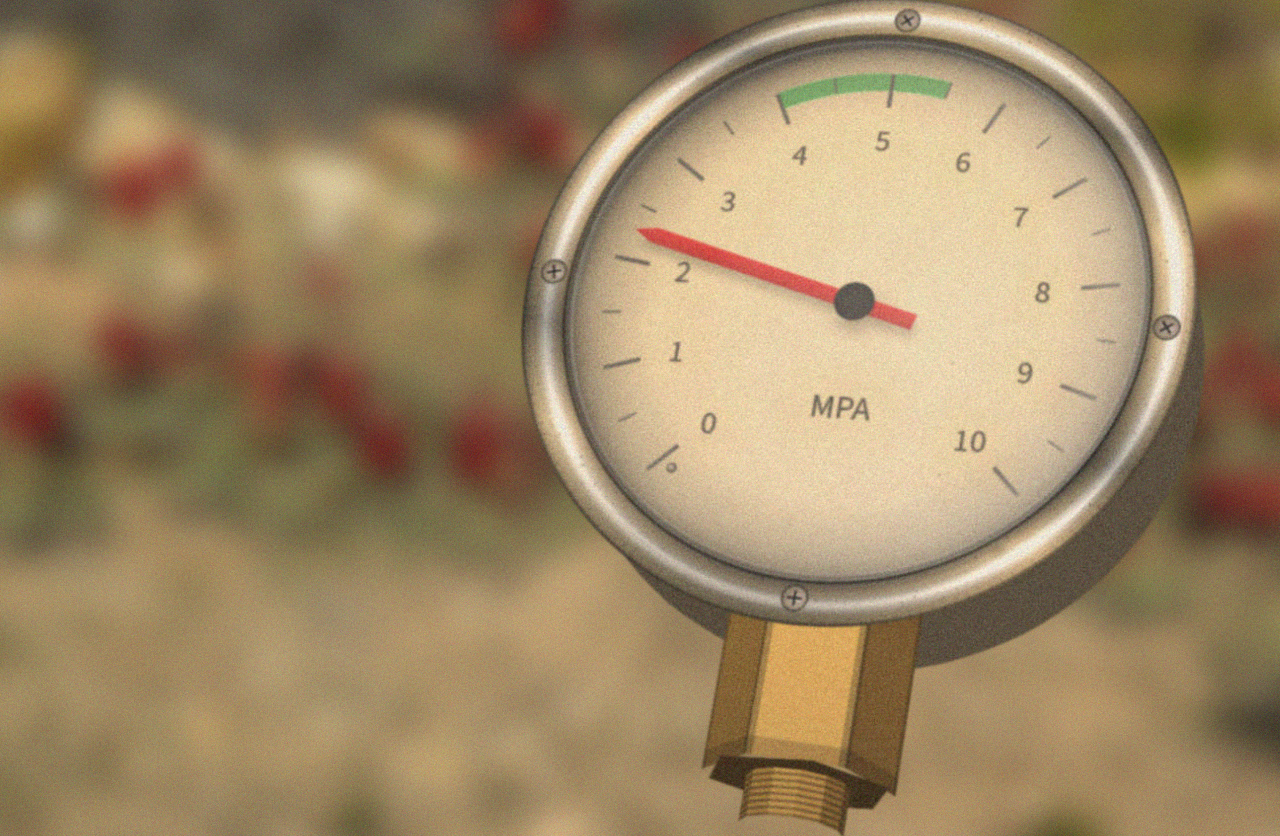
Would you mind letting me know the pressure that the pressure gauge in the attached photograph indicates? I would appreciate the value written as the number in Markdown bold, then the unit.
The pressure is **2.25** MPa
